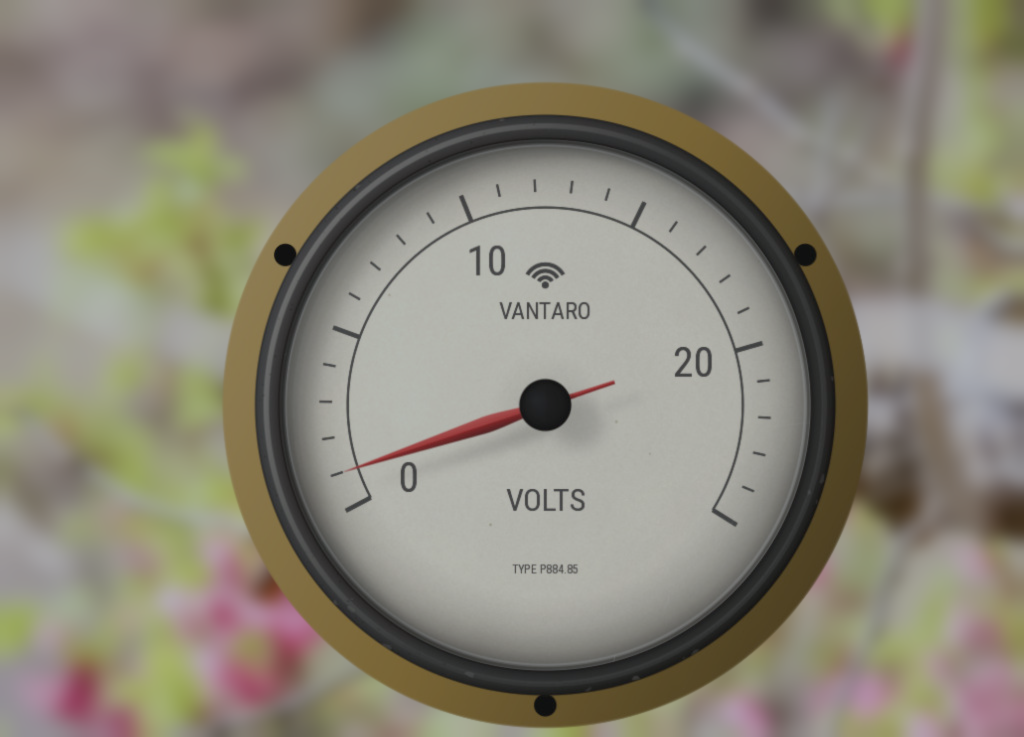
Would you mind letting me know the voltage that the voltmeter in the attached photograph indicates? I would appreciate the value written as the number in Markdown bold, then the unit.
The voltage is **1** V
